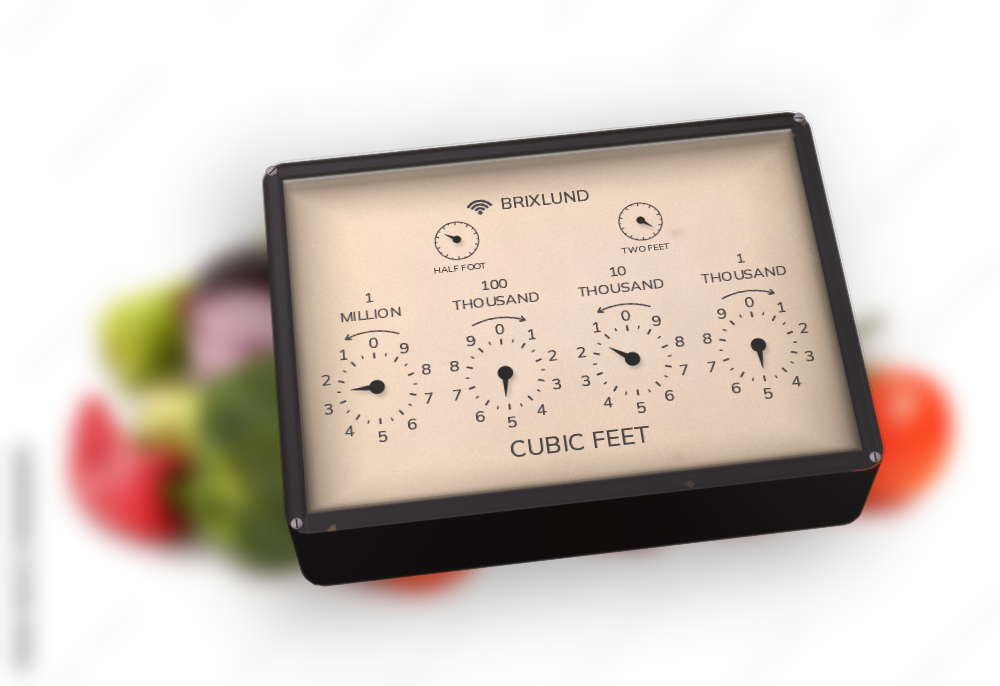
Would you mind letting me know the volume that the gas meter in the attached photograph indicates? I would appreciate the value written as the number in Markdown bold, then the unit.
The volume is **251500** ft³
